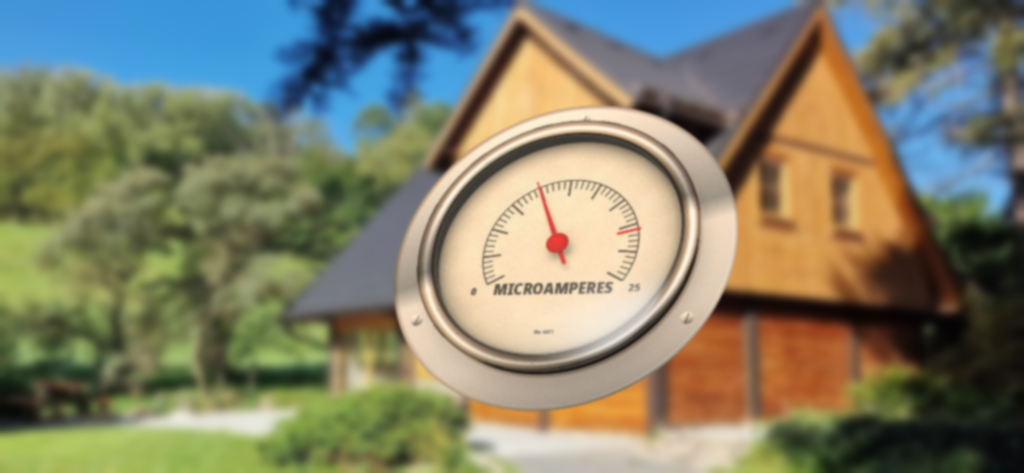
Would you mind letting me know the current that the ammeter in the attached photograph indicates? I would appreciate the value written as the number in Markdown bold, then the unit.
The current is **10** µA
